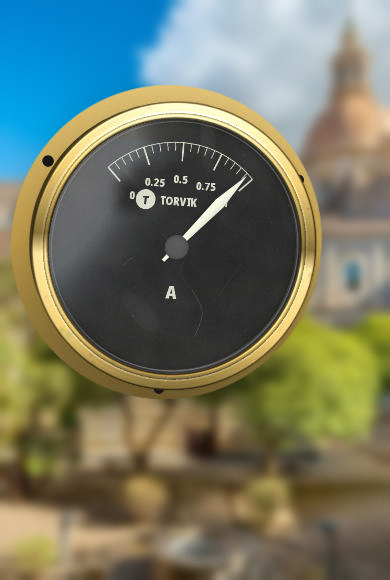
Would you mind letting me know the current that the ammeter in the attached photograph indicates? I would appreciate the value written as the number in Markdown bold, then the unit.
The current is **0.95** A
